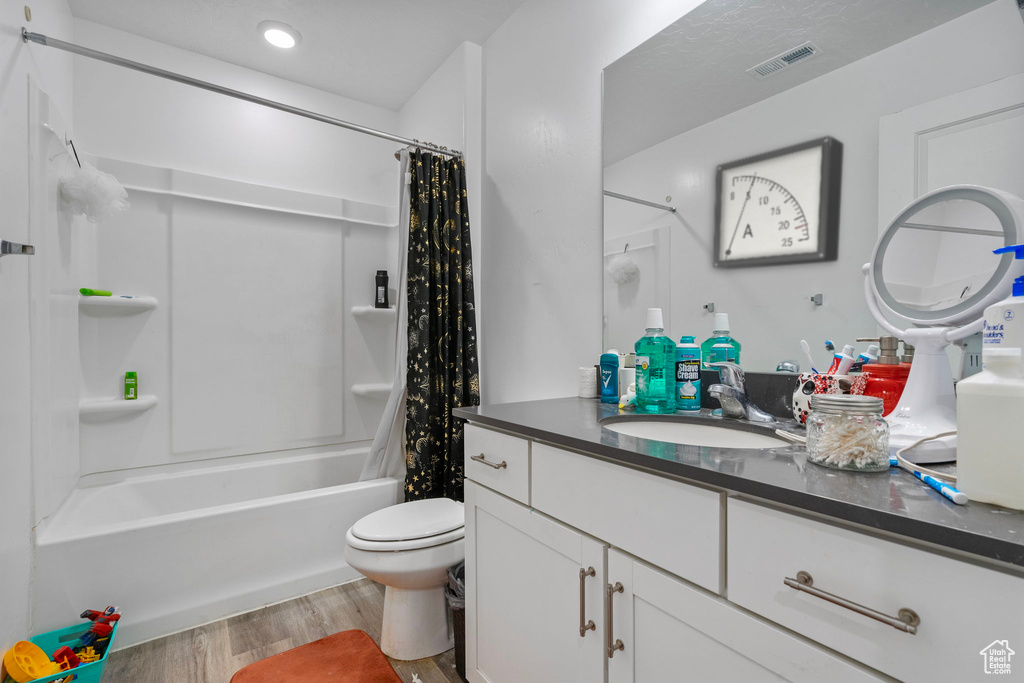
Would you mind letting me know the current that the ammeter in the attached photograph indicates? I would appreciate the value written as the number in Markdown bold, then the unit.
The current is **5** A
